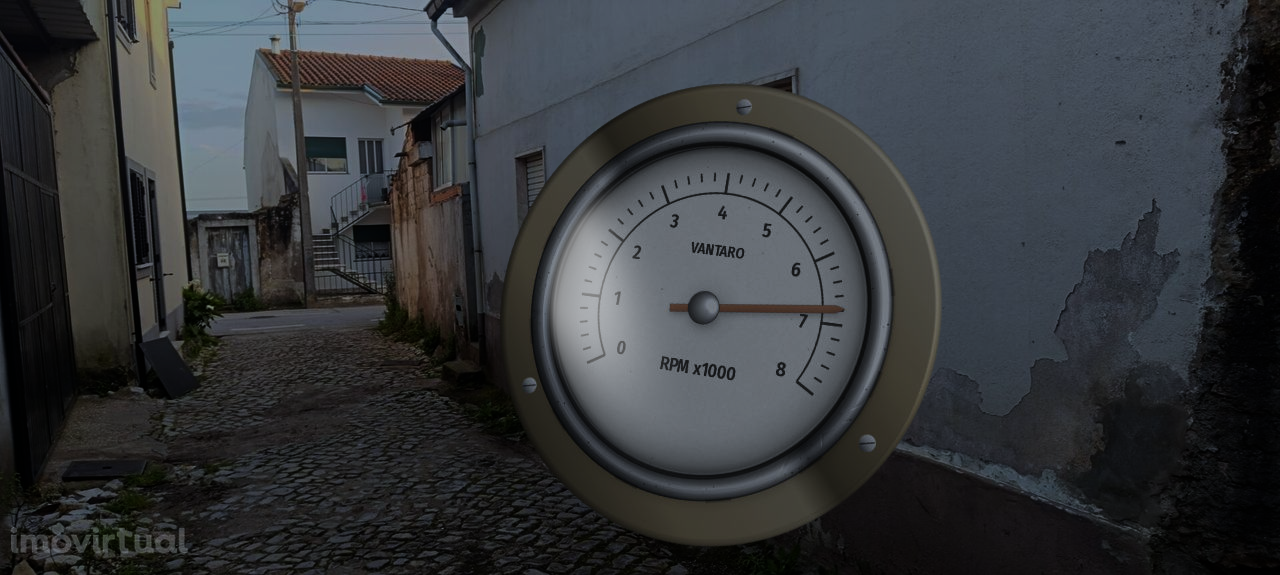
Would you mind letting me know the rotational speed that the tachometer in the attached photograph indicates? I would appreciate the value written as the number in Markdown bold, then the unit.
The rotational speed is **6800** rpm
